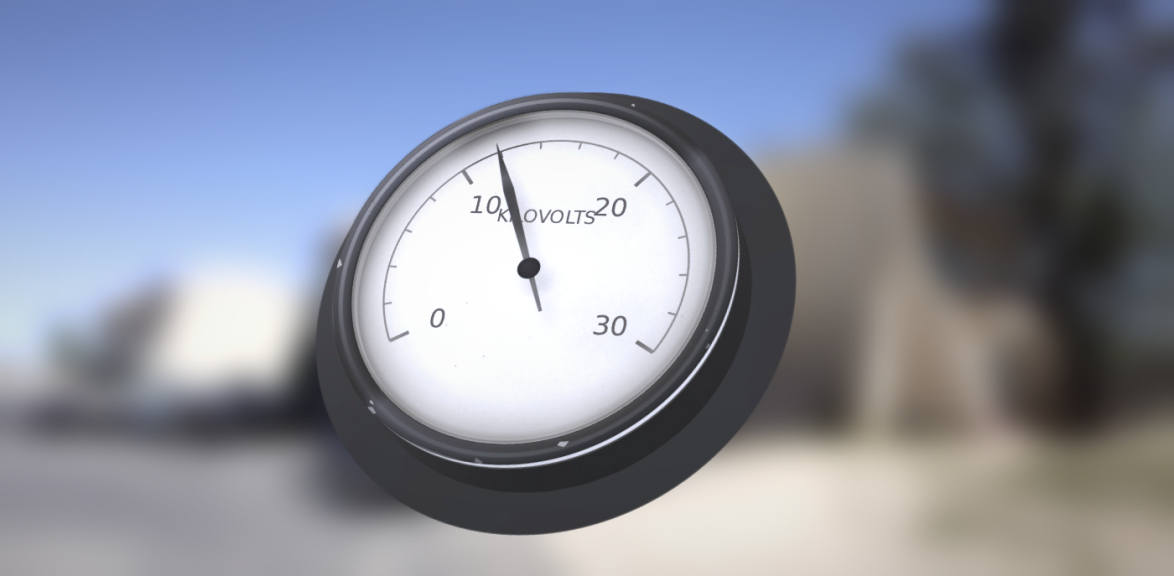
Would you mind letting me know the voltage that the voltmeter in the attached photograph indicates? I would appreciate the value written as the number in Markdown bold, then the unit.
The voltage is **12** kV
